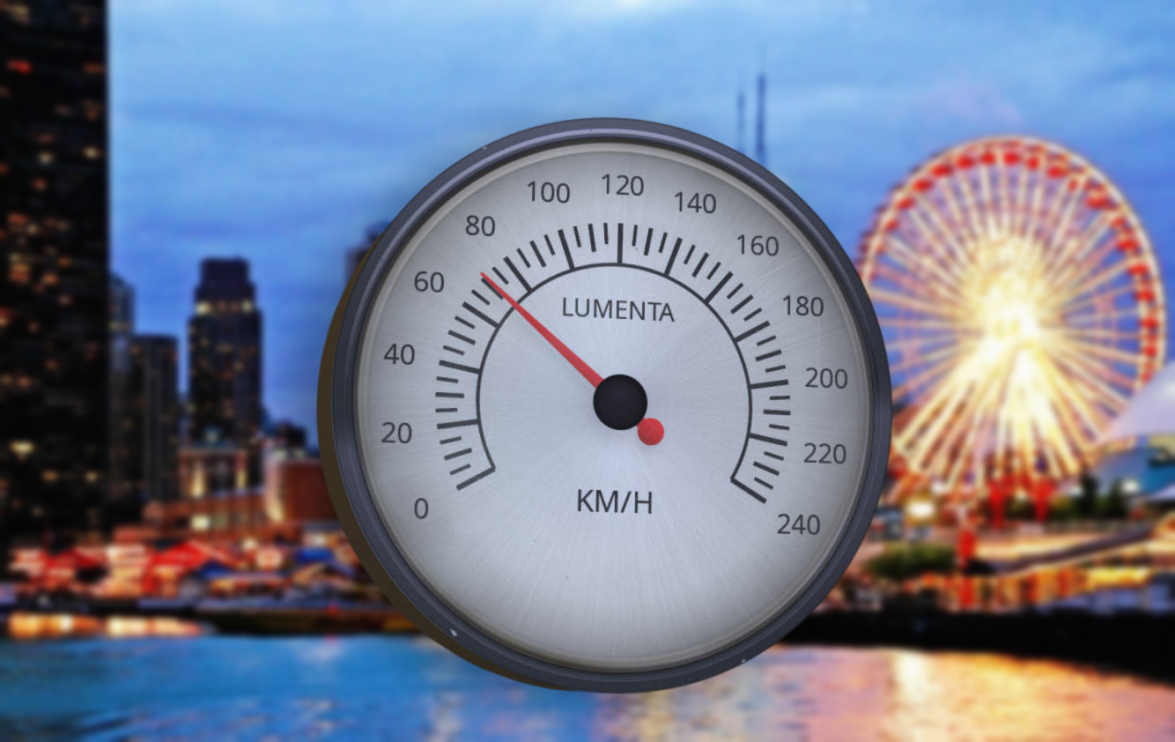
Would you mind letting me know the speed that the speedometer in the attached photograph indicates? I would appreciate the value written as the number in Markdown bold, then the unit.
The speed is **70** km/h
